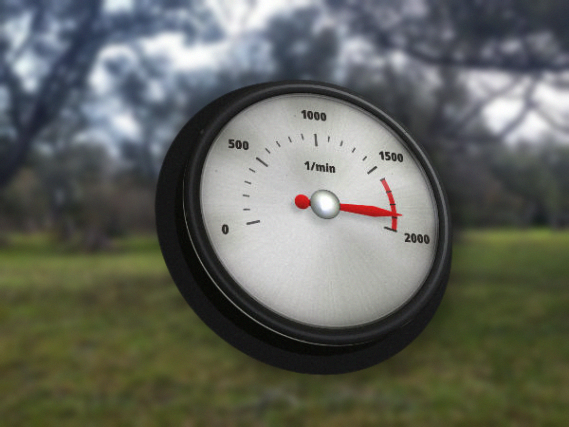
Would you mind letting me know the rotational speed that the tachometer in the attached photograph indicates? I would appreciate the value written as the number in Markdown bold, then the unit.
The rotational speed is **1900** rpm
